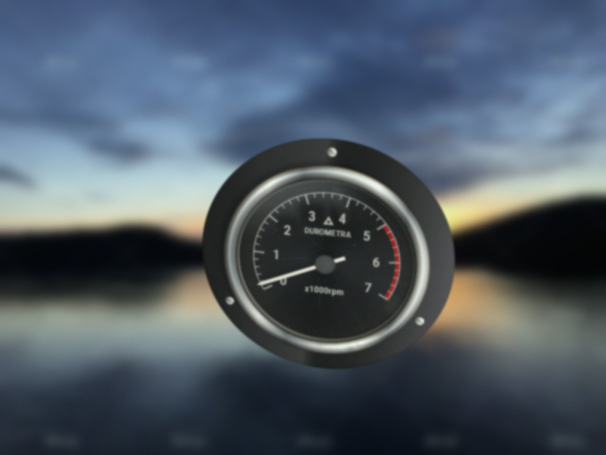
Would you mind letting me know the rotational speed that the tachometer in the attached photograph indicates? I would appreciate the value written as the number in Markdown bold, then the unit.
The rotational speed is **200** rpm
